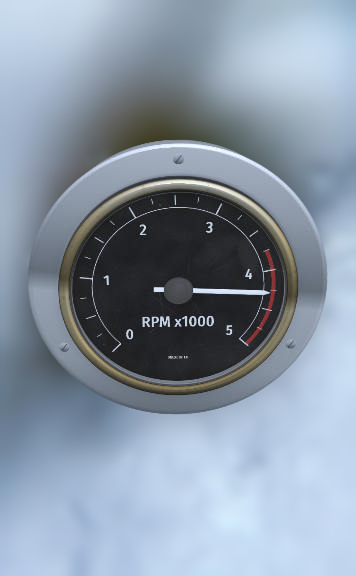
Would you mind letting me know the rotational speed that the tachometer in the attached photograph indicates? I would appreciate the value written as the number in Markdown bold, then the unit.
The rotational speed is **4250** rpm
